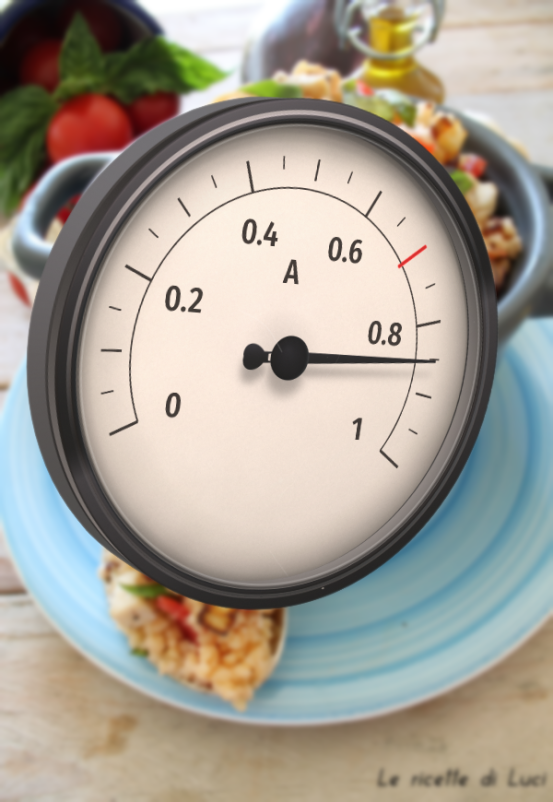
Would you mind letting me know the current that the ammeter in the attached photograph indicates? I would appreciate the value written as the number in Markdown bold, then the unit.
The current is **0.85** A
